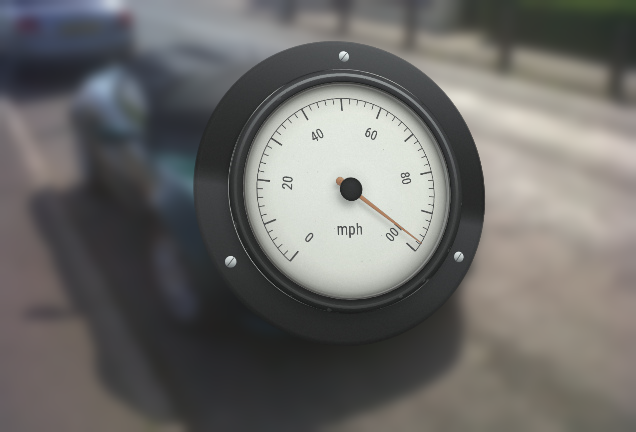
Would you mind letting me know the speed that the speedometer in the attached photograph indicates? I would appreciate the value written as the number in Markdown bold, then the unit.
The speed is **98** mph
